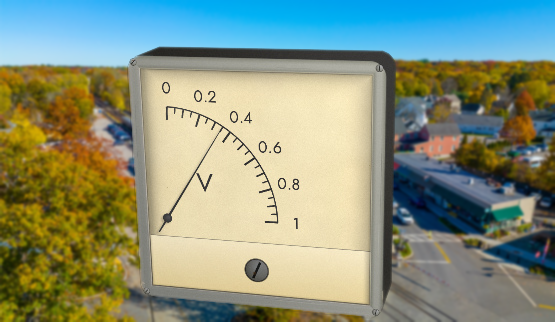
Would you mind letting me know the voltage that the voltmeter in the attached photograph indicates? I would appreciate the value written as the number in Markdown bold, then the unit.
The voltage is **0.35** V
